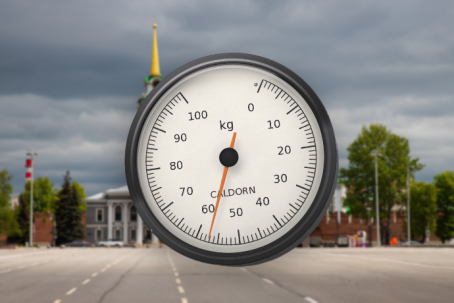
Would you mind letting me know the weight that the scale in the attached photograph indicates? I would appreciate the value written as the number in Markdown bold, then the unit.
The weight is **57** kg
